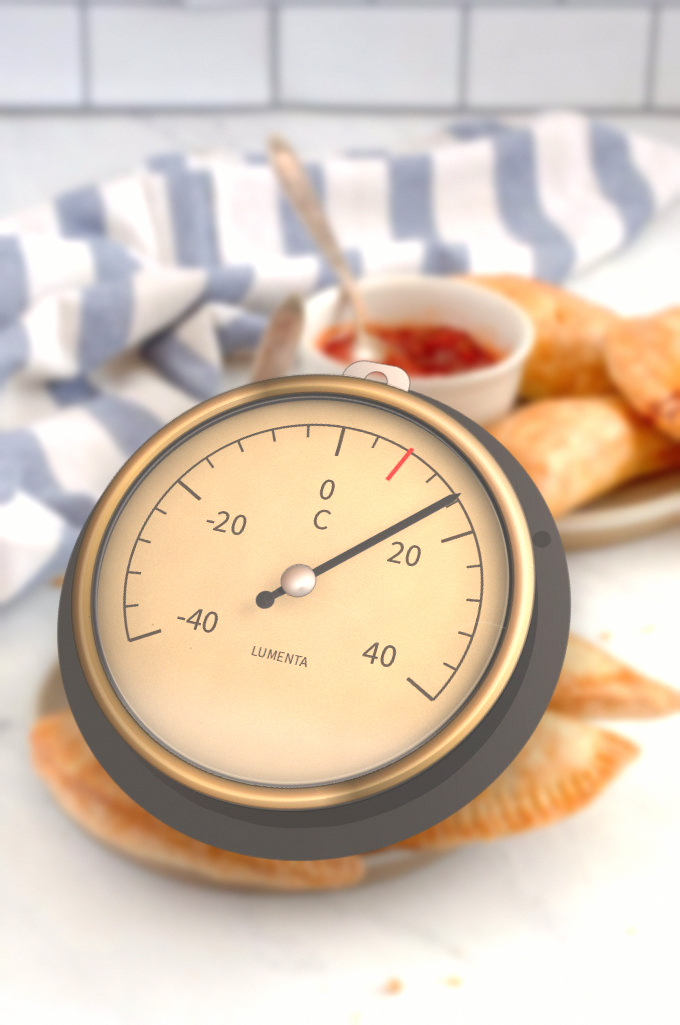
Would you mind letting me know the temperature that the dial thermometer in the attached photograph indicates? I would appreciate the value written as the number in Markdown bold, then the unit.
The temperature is **16** °C
